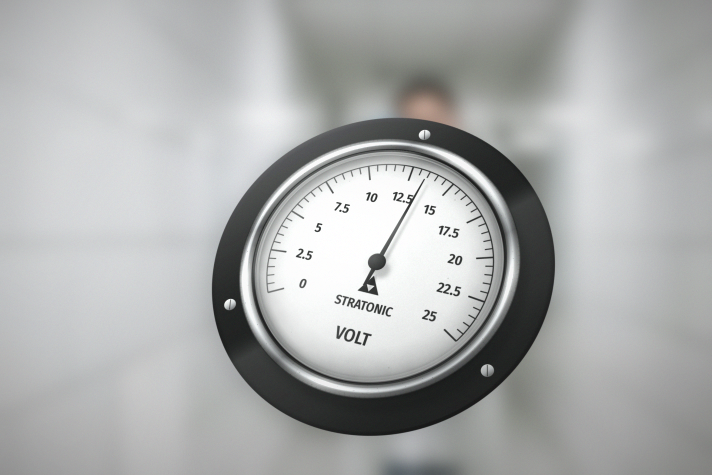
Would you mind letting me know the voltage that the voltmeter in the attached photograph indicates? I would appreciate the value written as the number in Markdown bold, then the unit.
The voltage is **13.5** V
